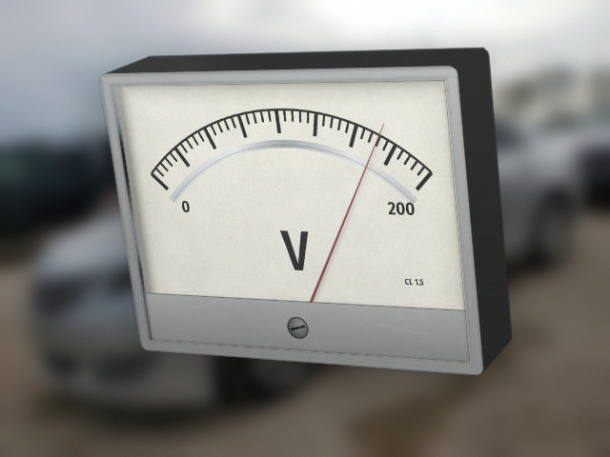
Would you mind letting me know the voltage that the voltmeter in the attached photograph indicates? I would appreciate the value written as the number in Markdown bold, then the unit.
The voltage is **165** V
